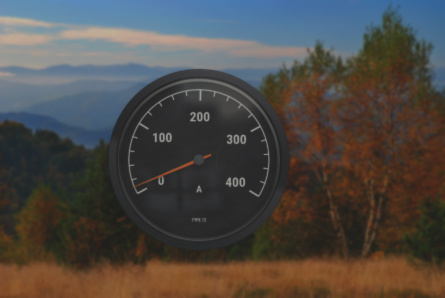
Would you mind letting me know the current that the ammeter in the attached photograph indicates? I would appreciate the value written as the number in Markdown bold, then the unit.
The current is **10** A
